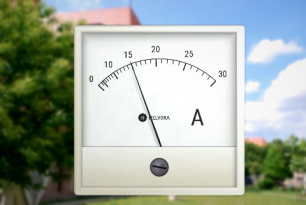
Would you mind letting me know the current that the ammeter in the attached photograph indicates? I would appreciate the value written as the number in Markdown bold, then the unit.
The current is **15** A
